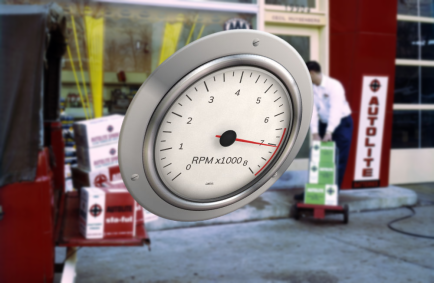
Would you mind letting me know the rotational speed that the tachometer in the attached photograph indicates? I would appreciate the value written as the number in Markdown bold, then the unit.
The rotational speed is **7000** rpm
